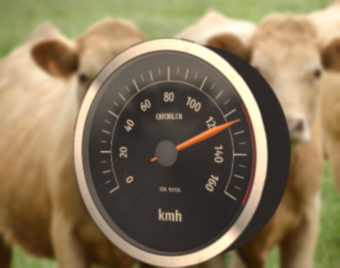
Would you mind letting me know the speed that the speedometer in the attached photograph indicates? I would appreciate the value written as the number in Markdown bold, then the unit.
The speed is **125** km/h
